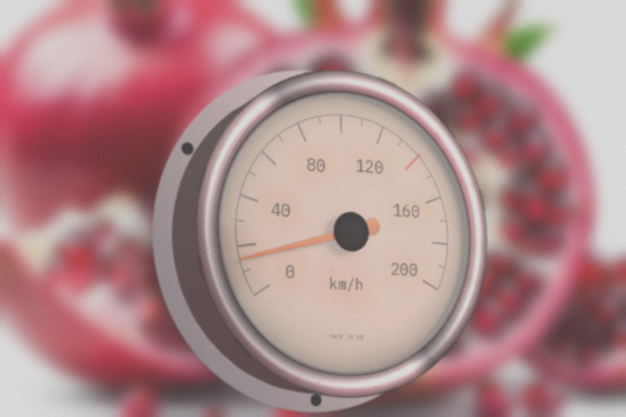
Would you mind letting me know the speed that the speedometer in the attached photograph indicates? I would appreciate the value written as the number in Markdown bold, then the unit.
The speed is **15** km/h
